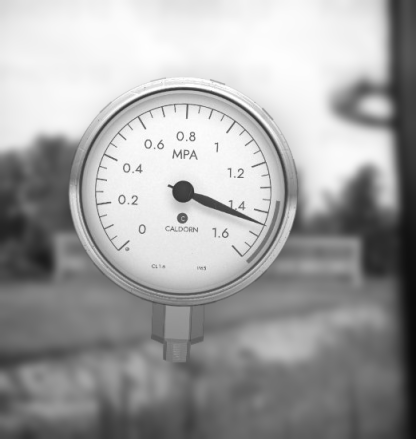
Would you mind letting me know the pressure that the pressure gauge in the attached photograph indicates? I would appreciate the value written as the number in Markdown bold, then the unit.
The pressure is **1.45** MPa
